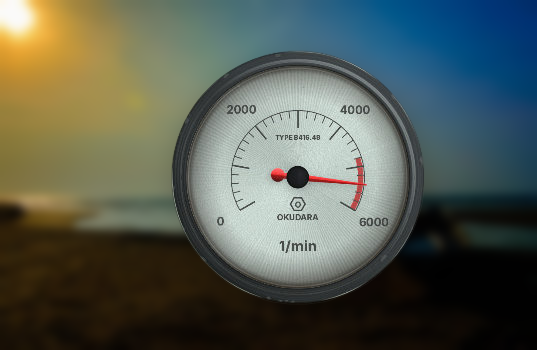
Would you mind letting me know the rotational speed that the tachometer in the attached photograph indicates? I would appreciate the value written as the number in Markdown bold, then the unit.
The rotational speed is **5400** rpm
